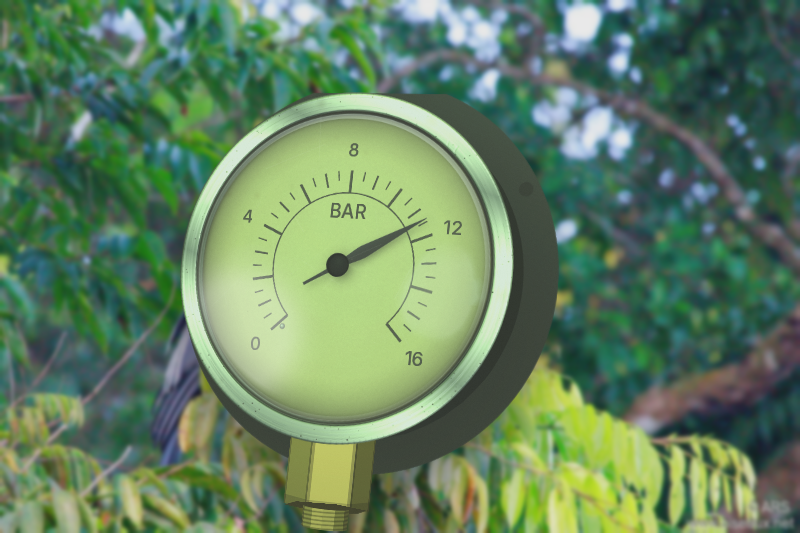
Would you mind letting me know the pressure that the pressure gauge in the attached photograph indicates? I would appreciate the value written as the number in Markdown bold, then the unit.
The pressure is **11.5** bar
